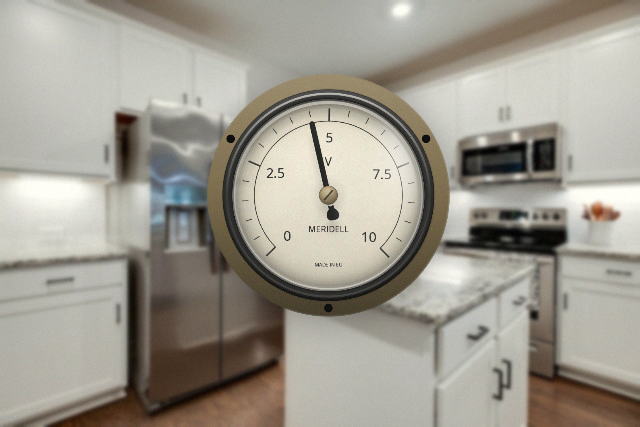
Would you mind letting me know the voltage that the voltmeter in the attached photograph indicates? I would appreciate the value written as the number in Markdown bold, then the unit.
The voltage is **4.5** V
